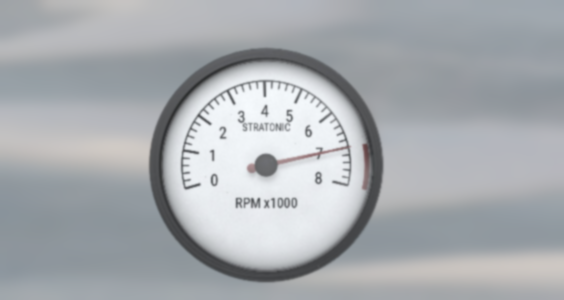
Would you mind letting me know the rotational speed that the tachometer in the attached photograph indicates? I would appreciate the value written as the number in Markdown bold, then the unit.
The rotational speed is **7000** rpm
